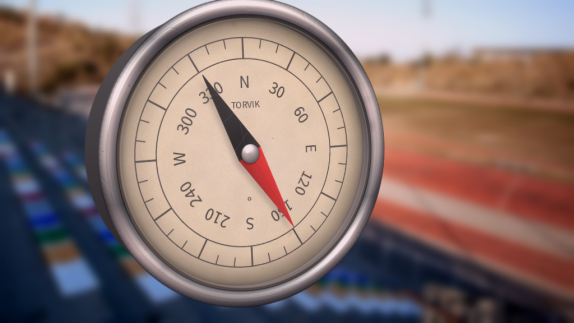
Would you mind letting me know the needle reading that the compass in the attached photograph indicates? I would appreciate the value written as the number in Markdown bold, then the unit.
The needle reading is **150** °
